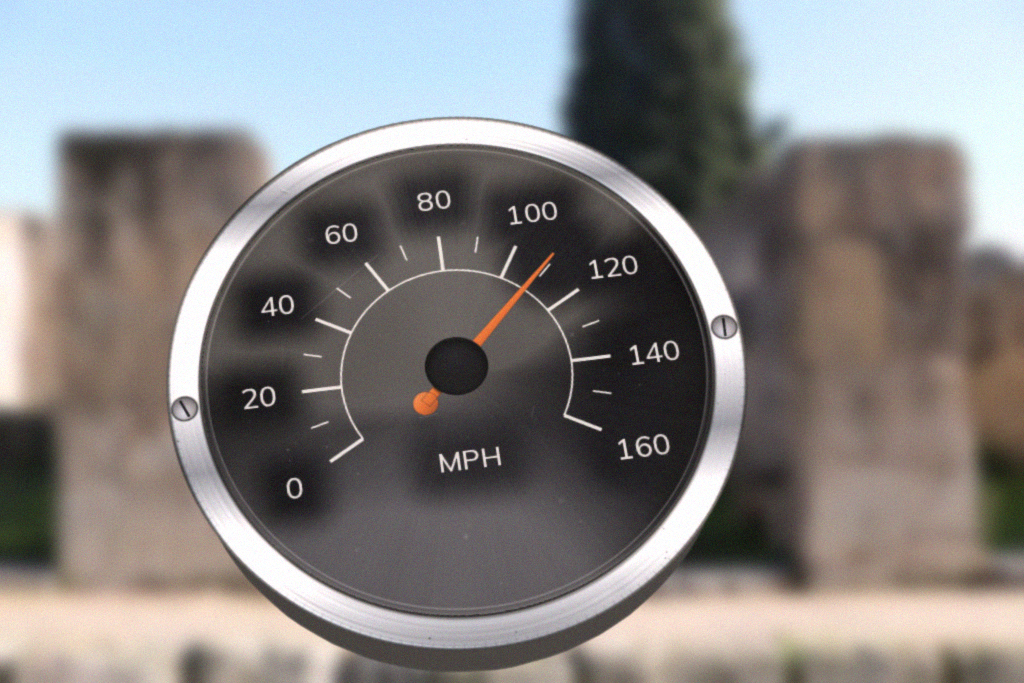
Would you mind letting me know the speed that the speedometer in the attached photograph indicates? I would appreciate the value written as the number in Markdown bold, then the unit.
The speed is **110** mph
